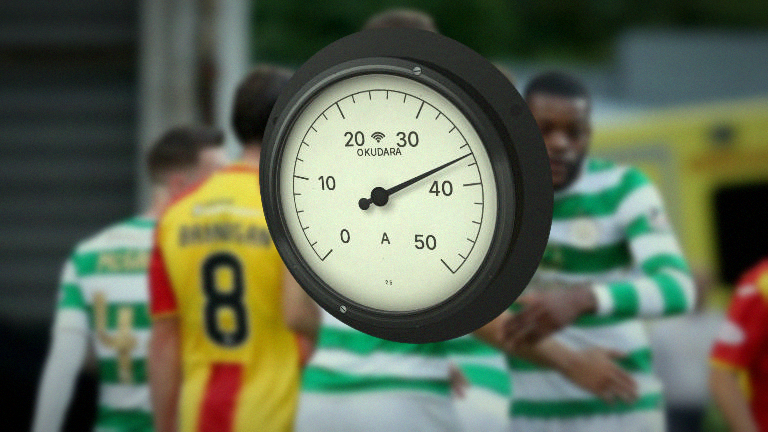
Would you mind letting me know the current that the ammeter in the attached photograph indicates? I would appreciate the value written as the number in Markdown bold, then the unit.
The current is **37** A
